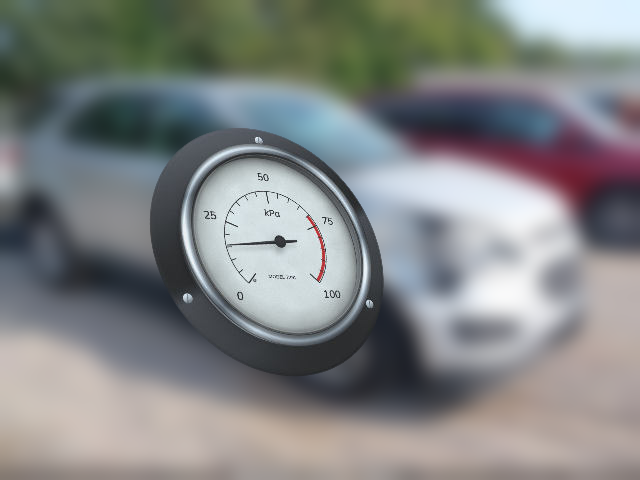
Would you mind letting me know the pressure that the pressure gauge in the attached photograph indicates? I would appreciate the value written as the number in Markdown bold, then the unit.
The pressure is **15** kPa
